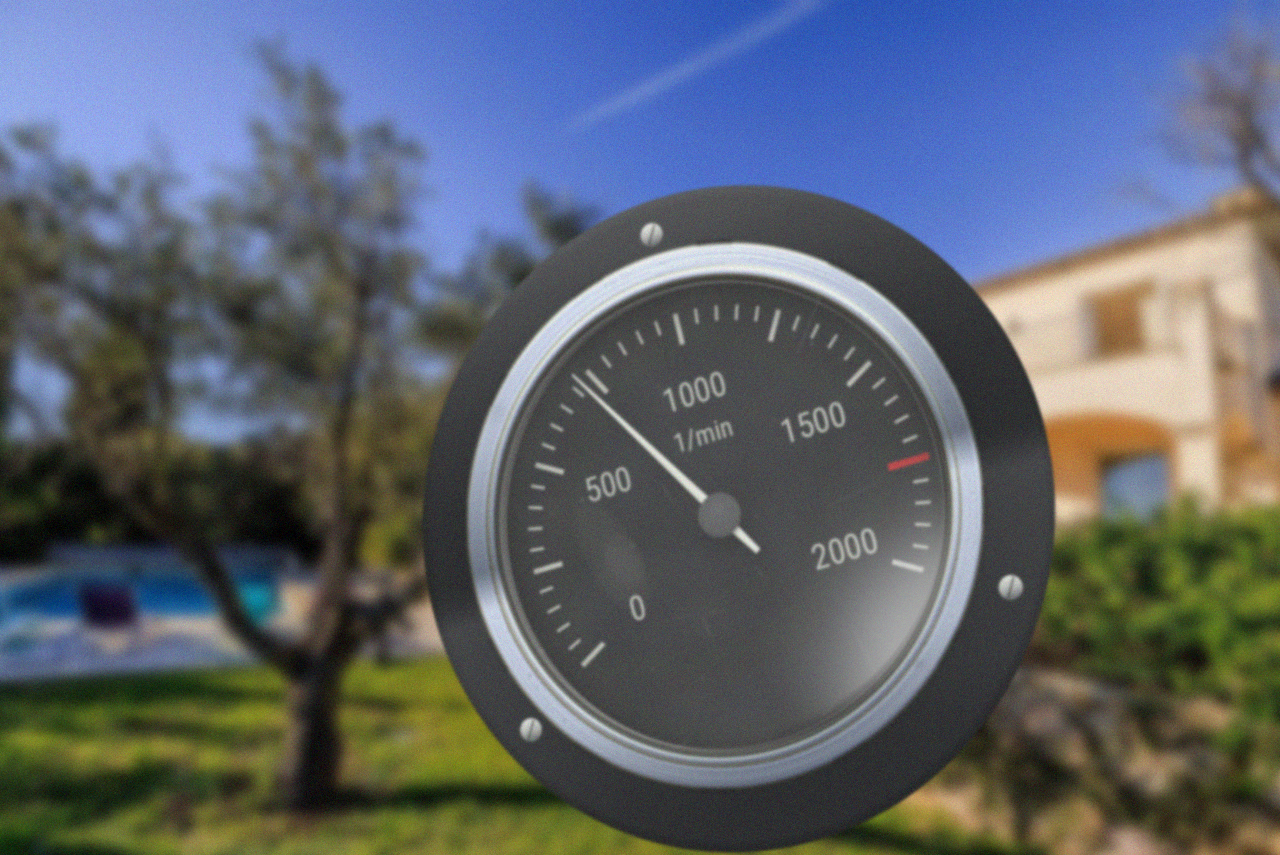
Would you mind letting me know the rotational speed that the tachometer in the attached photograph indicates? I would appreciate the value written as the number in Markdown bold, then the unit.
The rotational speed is **725** rpm
